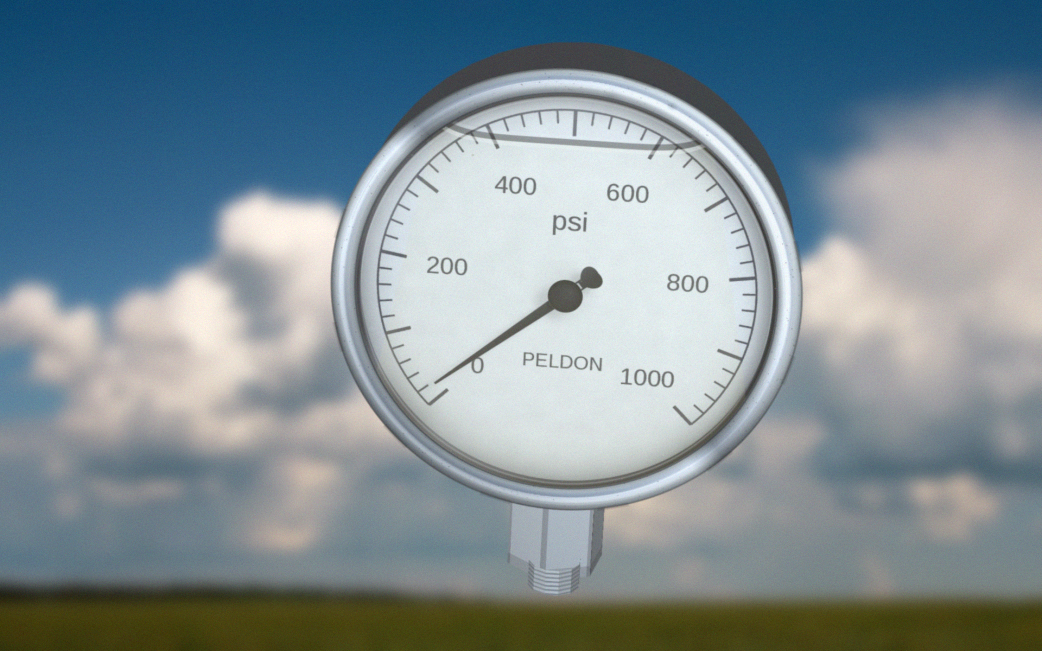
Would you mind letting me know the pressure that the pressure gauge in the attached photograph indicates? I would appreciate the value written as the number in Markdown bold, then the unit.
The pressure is **20** psi
